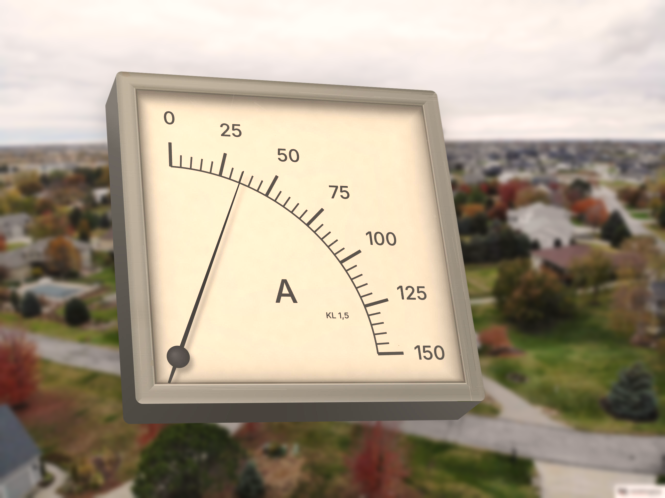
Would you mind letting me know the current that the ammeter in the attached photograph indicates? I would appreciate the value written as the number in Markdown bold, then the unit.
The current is **35** A
